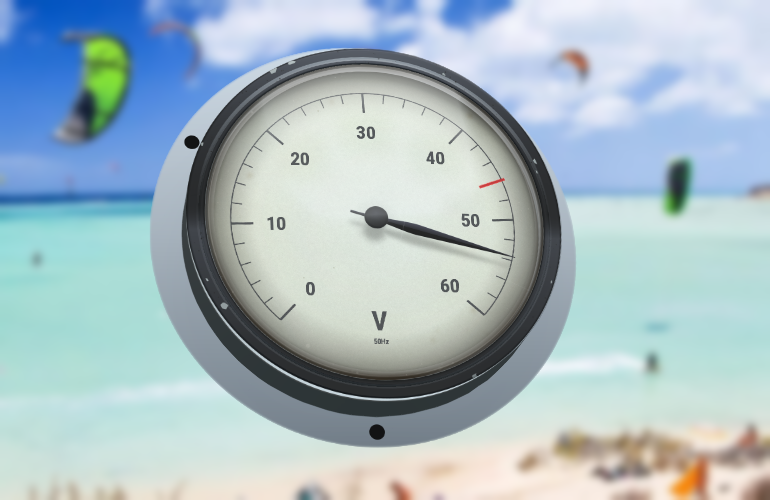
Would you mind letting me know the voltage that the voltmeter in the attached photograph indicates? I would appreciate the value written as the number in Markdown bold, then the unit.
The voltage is **54** V
